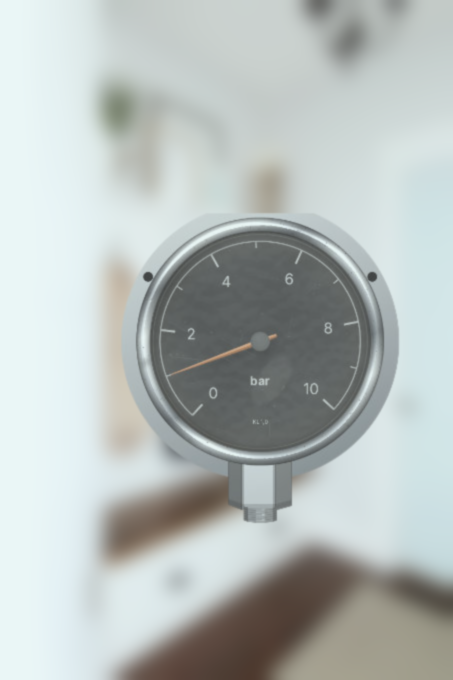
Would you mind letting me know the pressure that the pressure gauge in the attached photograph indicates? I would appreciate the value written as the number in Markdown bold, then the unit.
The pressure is **1** bar
